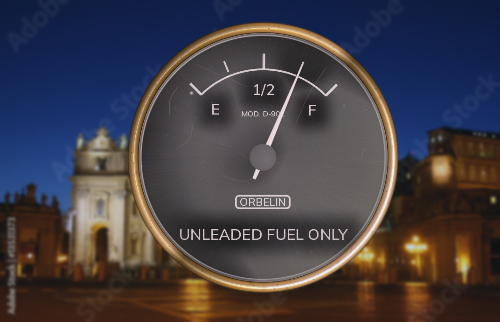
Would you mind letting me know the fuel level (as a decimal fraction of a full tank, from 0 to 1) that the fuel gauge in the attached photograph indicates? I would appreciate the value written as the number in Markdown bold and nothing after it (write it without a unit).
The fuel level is **0.75**
